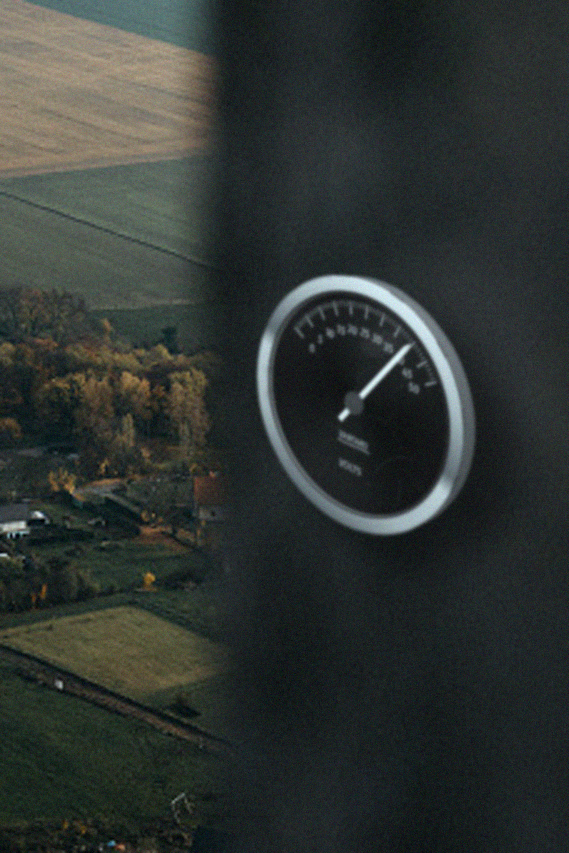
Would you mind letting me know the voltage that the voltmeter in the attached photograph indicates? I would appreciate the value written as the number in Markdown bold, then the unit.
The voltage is **40** V
